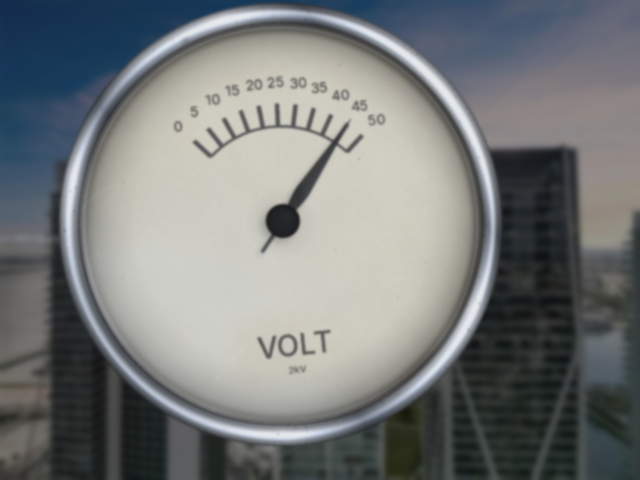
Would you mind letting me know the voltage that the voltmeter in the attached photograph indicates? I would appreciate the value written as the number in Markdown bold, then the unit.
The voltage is **45** V
